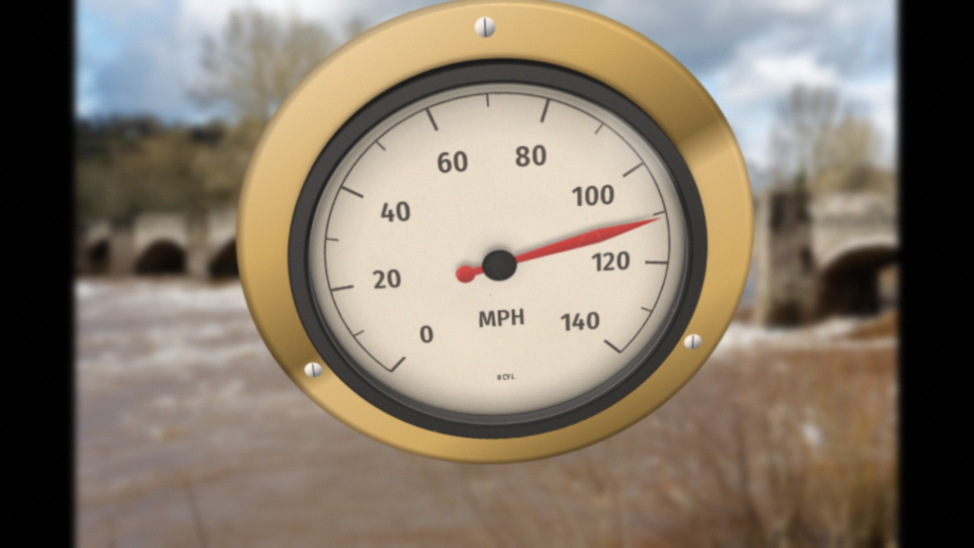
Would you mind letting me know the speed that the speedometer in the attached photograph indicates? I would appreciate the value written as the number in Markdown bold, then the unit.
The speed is **110** mph
